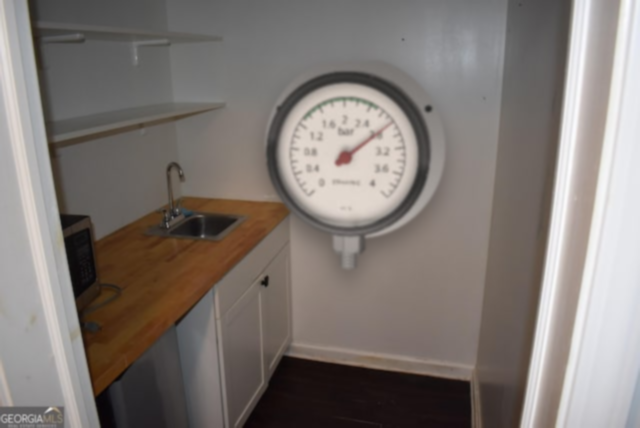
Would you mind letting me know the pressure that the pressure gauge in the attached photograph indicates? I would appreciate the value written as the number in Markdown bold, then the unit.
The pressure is **2.8** bar
